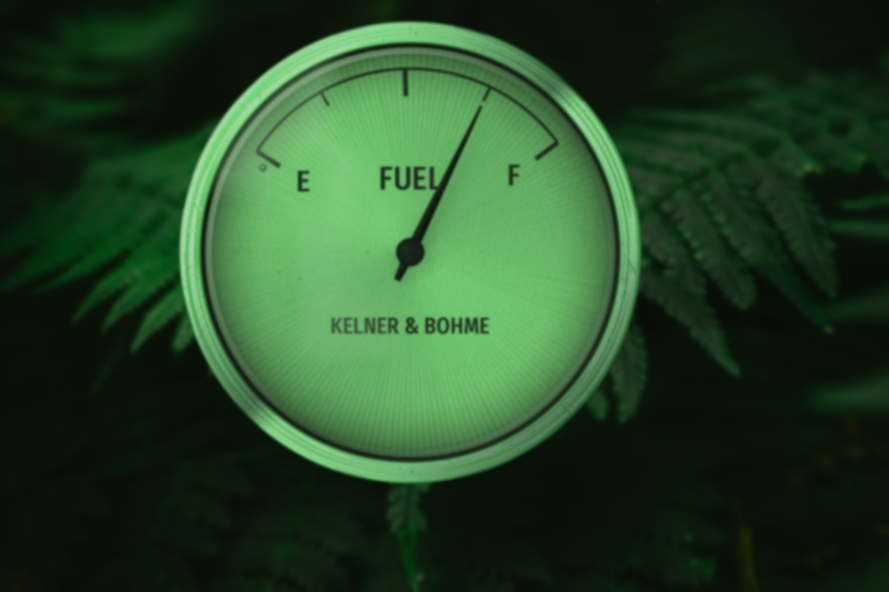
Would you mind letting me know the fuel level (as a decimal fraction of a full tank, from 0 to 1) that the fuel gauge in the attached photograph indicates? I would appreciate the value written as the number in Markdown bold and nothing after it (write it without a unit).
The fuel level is **0.75**
